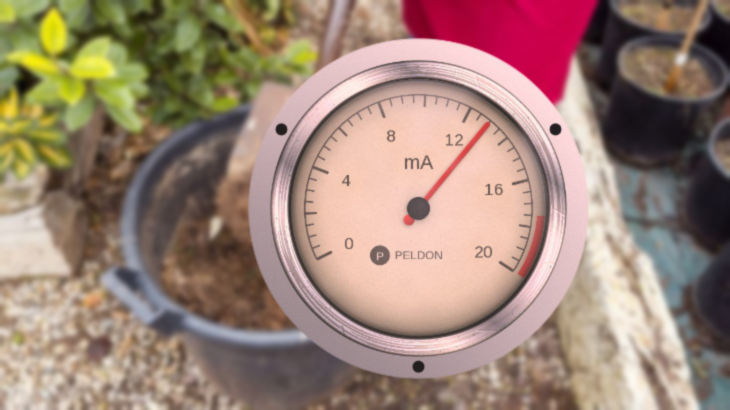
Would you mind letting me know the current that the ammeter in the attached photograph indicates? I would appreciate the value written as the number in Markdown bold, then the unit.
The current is **13** mA
